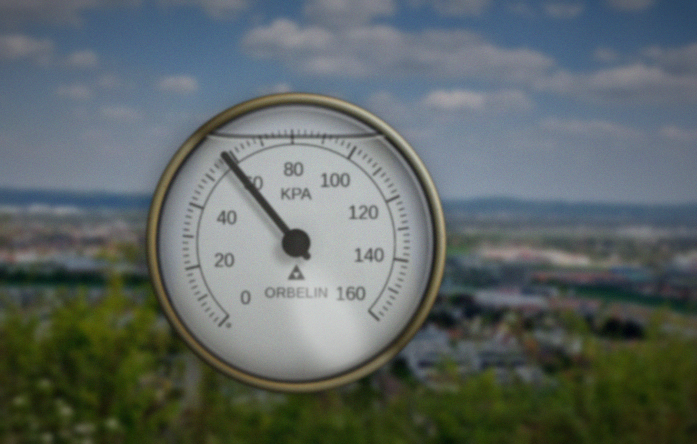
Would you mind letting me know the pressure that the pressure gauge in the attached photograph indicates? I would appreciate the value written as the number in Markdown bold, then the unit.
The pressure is **58** kPa
